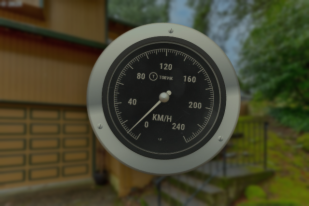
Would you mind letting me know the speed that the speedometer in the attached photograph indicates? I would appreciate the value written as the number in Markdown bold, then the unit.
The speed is **10** km/h
